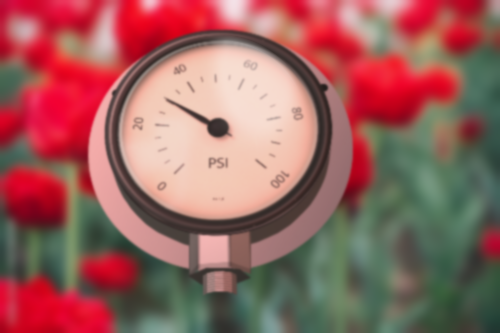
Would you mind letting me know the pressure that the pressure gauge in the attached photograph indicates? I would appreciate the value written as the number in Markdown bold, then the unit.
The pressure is **30** psi
